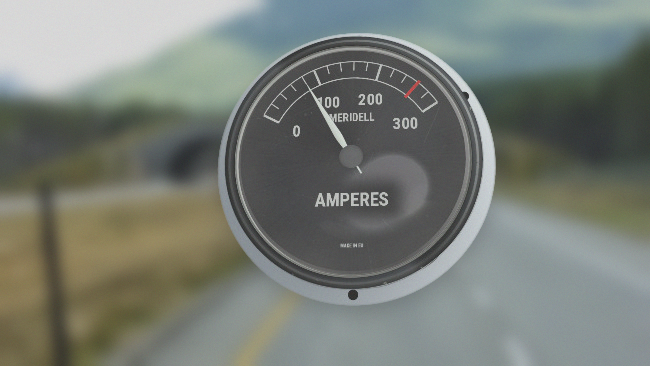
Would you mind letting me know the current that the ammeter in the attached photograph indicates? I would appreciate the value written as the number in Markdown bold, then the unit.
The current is **80** A
